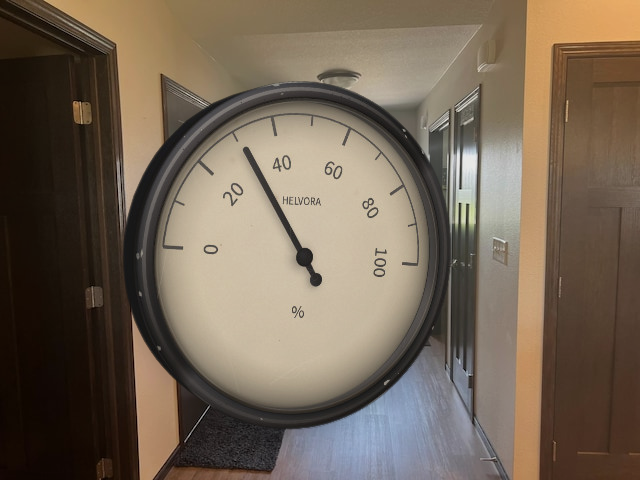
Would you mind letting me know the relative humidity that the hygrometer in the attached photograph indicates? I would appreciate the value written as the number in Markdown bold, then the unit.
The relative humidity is **30** %
